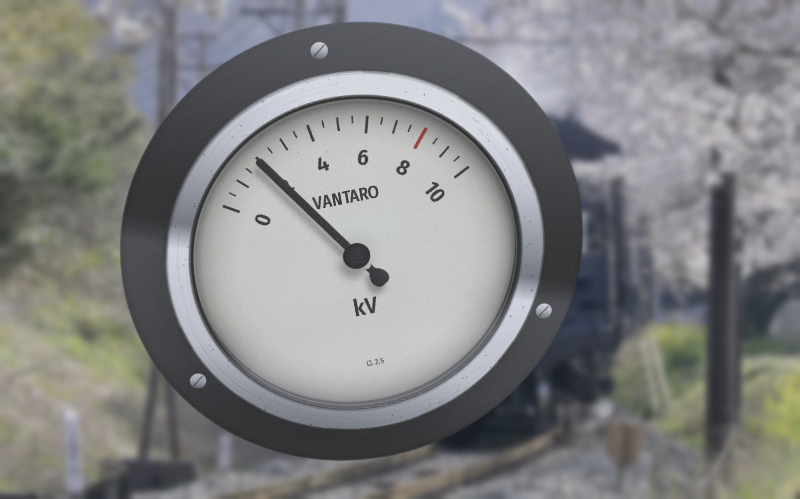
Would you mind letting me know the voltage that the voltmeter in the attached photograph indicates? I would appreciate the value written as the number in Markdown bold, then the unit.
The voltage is **2** kV
